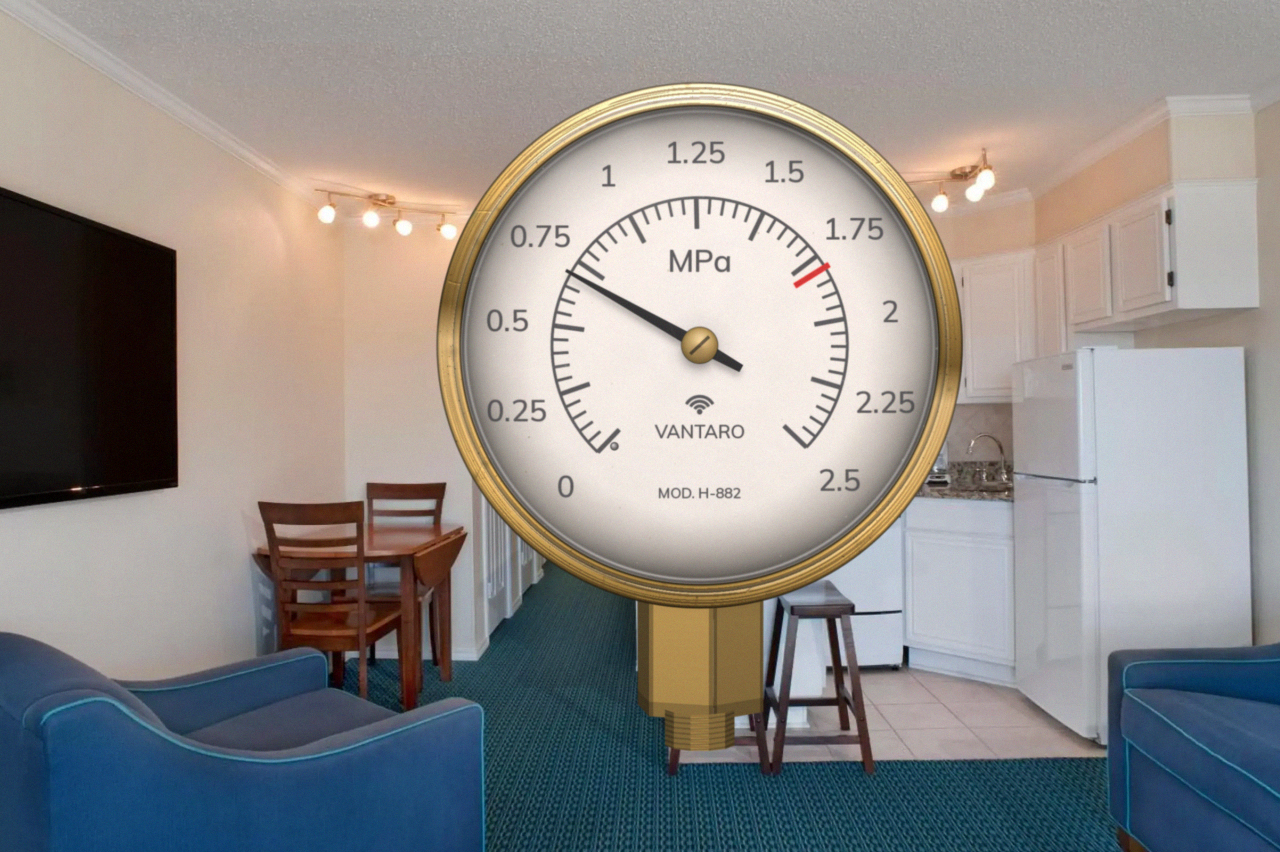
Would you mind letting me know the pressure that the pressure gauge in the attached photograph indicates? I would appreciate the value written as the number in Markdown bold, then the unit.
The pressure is **0.7** MPa
